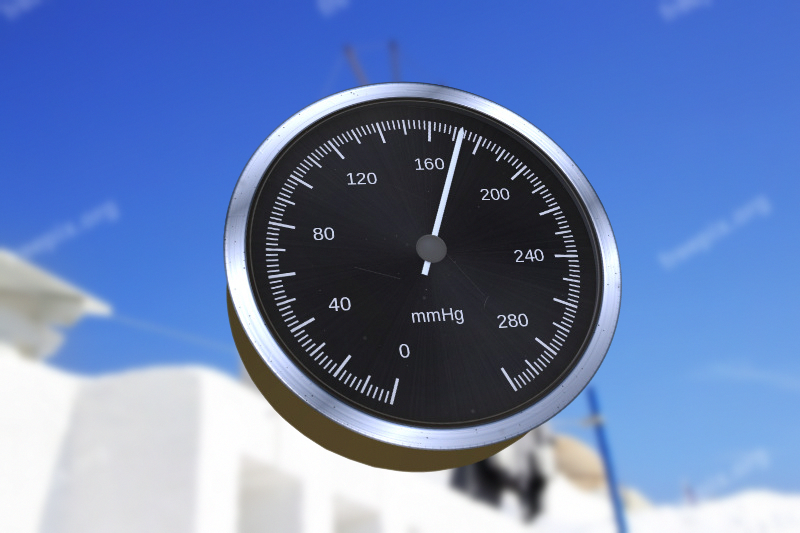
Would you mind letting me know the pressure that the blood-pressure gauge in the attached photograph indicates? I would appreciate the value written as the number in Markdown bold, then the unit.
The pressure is **172** mmHg
